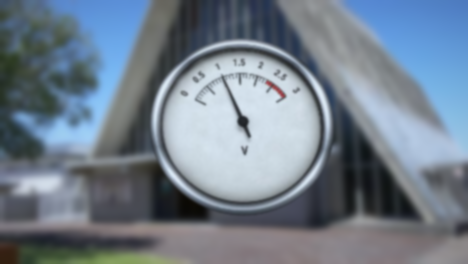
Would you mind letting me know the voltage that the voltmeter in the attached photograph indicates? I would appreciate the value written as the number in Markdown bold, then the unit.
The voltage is **1** V
